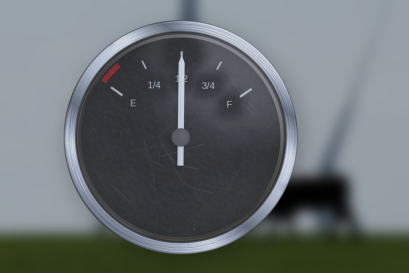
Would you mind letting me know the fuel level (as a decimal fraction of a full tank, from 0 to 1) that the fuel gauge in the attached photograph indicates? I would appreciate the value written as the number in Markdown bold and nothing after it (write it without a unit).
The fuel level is **0.5**
